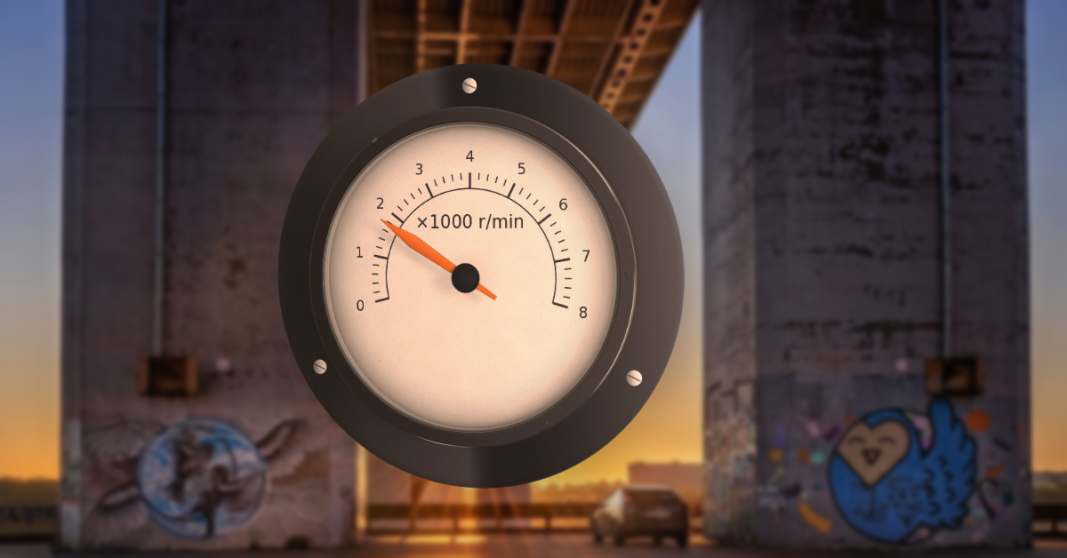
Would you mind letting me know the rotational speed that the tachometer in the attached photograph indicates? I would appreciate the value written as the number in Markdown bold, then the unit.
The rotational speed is **1800** rpm
